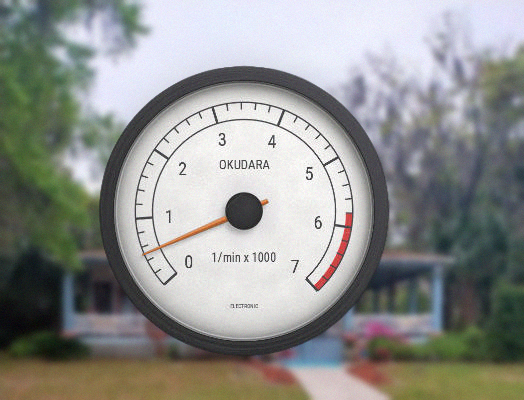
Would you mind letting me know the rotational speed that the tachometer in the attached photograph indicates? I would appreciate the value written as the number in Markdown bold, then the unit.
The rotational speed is **500** rpm
